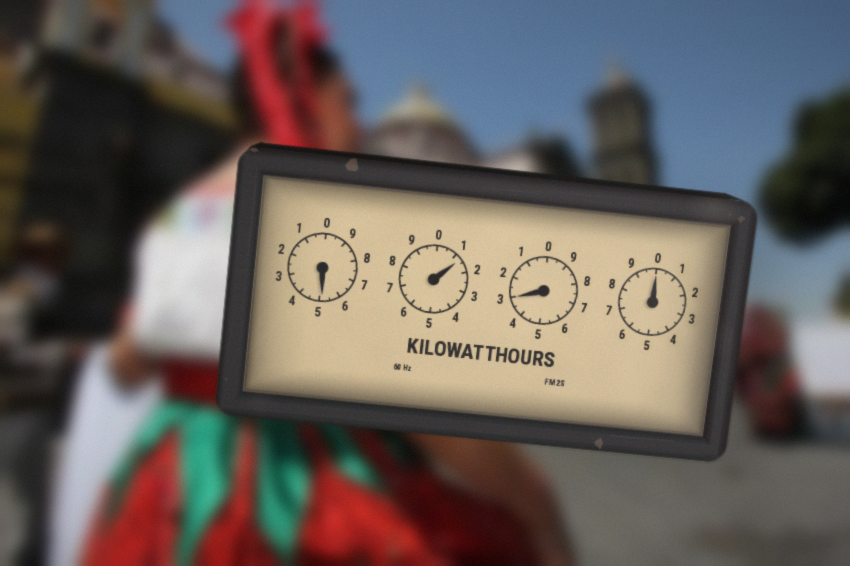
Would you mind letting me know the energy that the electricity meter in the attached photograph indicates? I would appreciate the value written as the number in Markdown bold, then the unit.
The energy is **5130** kWh
